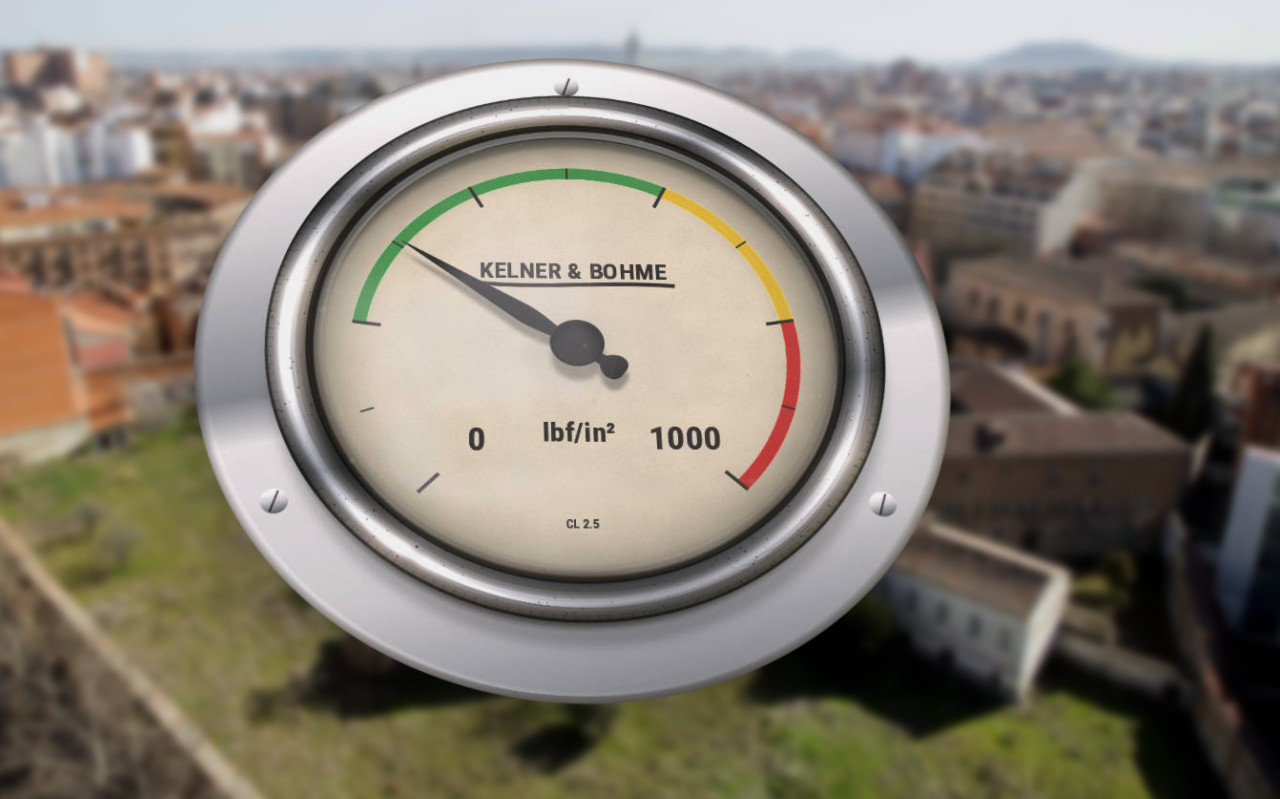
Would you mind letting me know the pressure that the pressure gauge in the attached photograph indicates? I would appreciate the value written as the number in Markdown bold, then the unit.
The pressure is **300** psi
